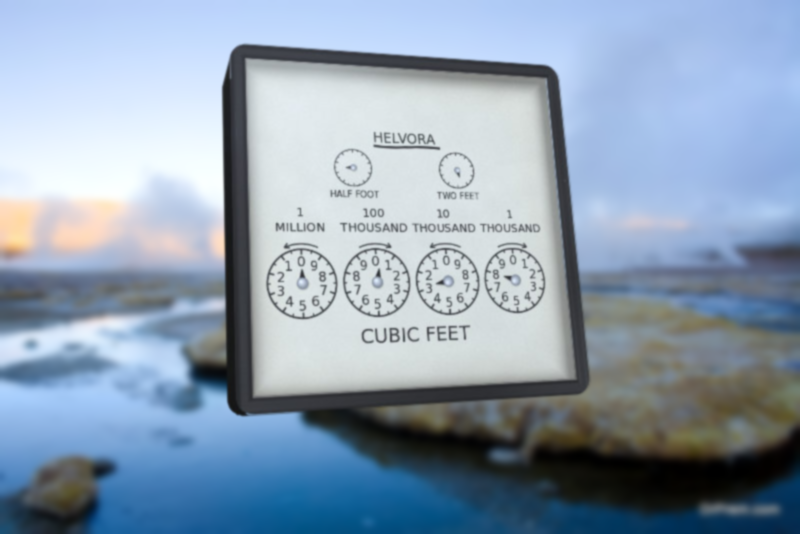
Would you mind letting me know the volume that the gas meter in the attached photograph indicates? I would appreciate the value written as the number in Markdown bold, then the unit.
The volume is **2800** ft³
